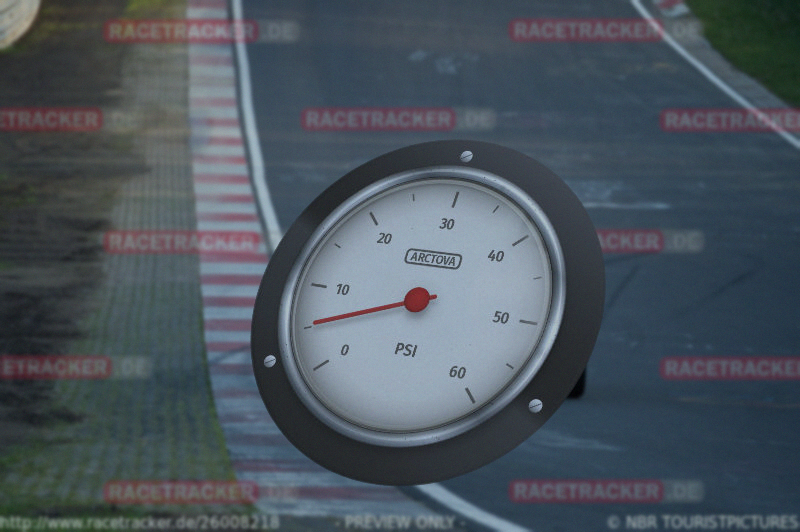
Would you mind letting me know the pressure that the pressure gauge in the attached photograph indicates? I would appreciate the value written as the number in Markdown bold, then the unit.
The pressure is **5** psi
